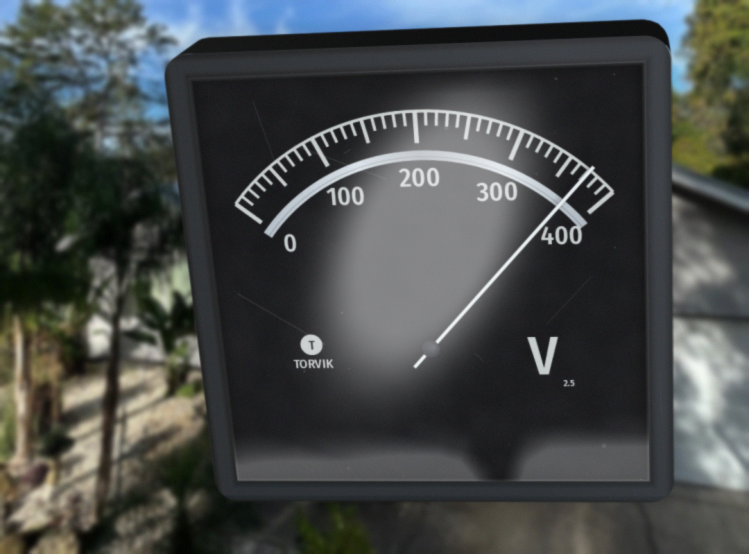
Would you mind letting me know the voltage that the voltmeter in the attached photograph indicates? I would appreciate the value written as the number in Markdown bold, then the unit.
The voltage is **370** V
